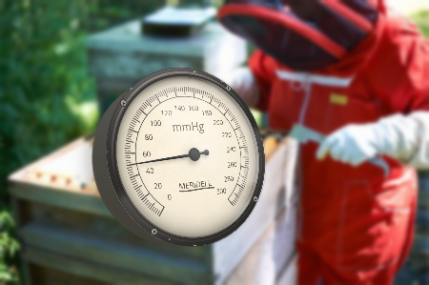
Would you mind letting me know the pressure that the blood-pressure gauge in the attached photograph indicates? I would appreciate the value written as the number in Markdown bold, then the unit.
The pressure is **50** mmHg
